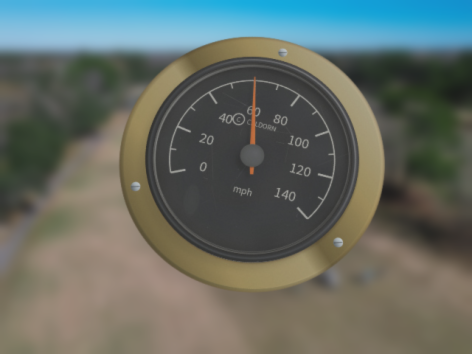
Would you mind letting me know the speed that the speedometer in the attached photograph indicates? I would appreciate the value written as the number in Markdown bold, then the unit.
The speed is **60** mph
